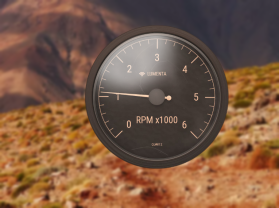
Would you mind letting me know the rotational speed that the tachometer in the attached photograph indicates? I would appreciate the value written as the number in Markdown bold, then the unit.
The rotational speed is **1100** rpm
